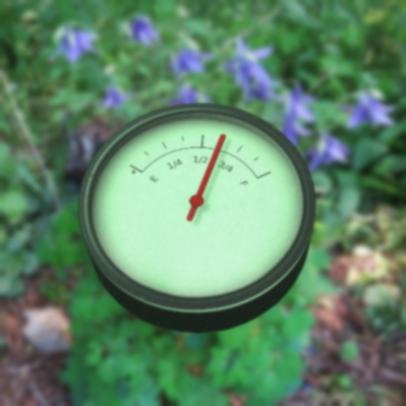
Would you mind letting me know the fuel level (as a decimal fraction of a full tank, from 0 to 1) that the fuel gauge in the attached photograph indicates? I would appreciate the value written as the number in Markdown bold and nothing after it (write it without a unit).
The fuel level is **0.625**
